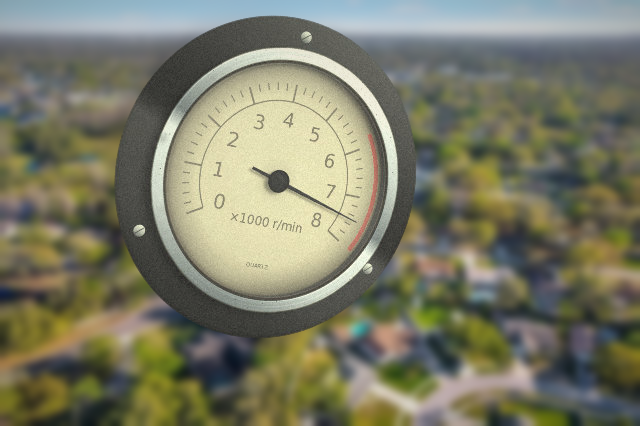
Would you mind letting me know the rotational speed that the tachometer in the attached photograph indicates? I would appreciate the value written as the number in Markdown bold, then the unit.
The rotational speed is **7500** rpm
